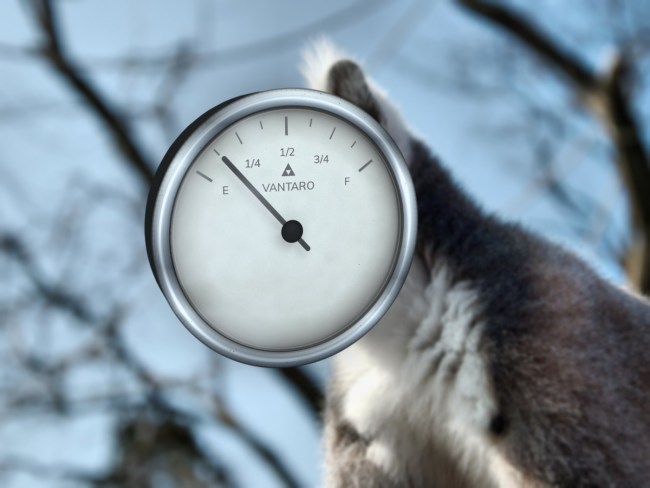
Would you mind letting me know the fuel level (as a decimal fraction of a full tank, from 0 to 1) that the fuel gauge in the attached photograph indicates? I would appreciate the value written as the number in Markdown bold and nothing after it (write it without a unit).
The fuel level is **0.125**
